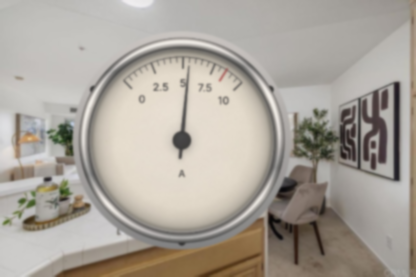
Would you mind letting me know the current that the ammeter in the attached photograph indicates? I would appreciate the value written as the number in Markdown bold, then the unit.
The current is **5.5** A
